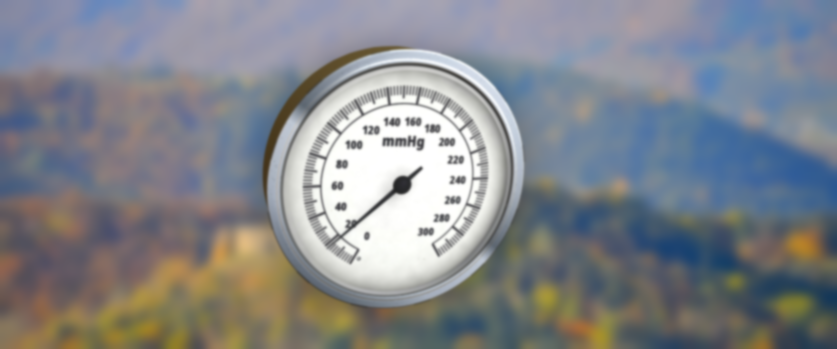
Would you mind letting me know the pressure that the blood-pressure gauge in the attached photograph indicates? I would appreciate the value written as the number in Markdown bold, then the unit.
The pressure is **20** mmHg
